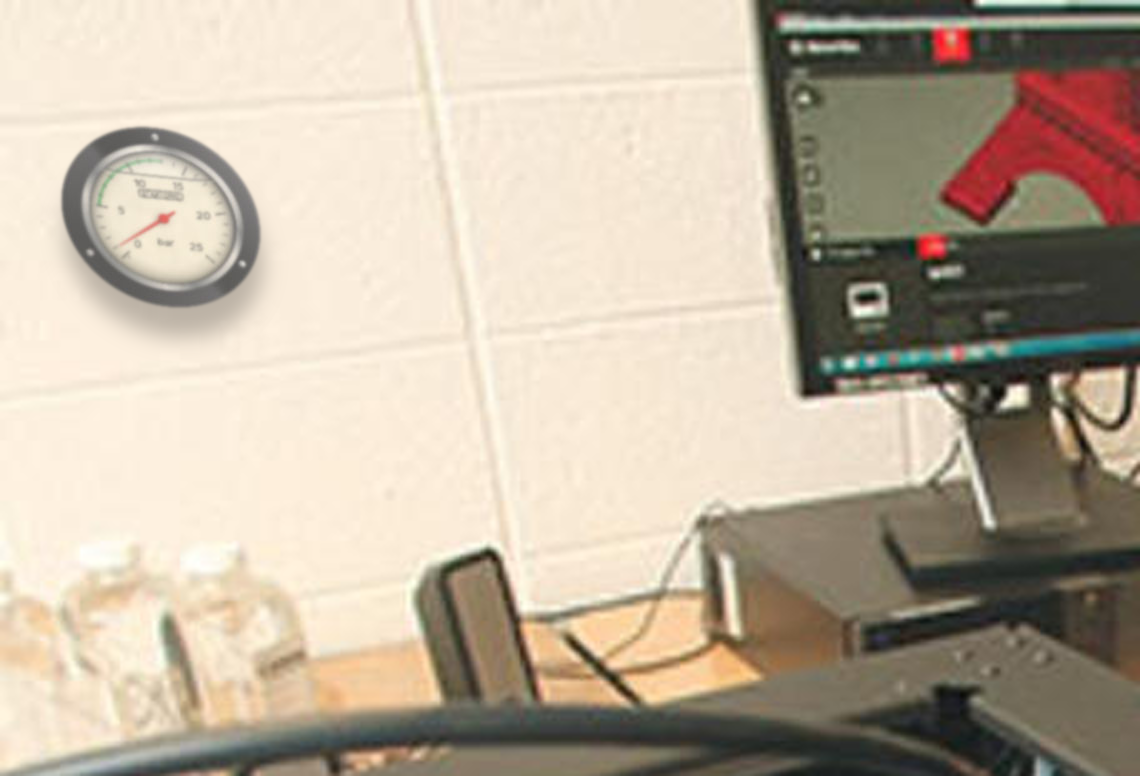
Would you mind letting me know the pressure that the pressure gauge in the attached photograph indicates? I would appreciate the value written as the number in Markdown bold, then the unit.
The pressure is **1** bar
